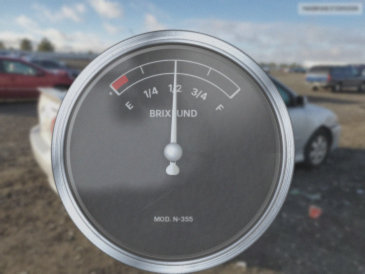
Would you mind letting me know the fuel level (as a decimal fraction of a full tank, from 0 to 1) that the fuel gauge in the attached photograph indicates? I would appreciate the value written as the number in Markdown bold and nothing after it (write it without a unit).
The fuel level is **0.5**
